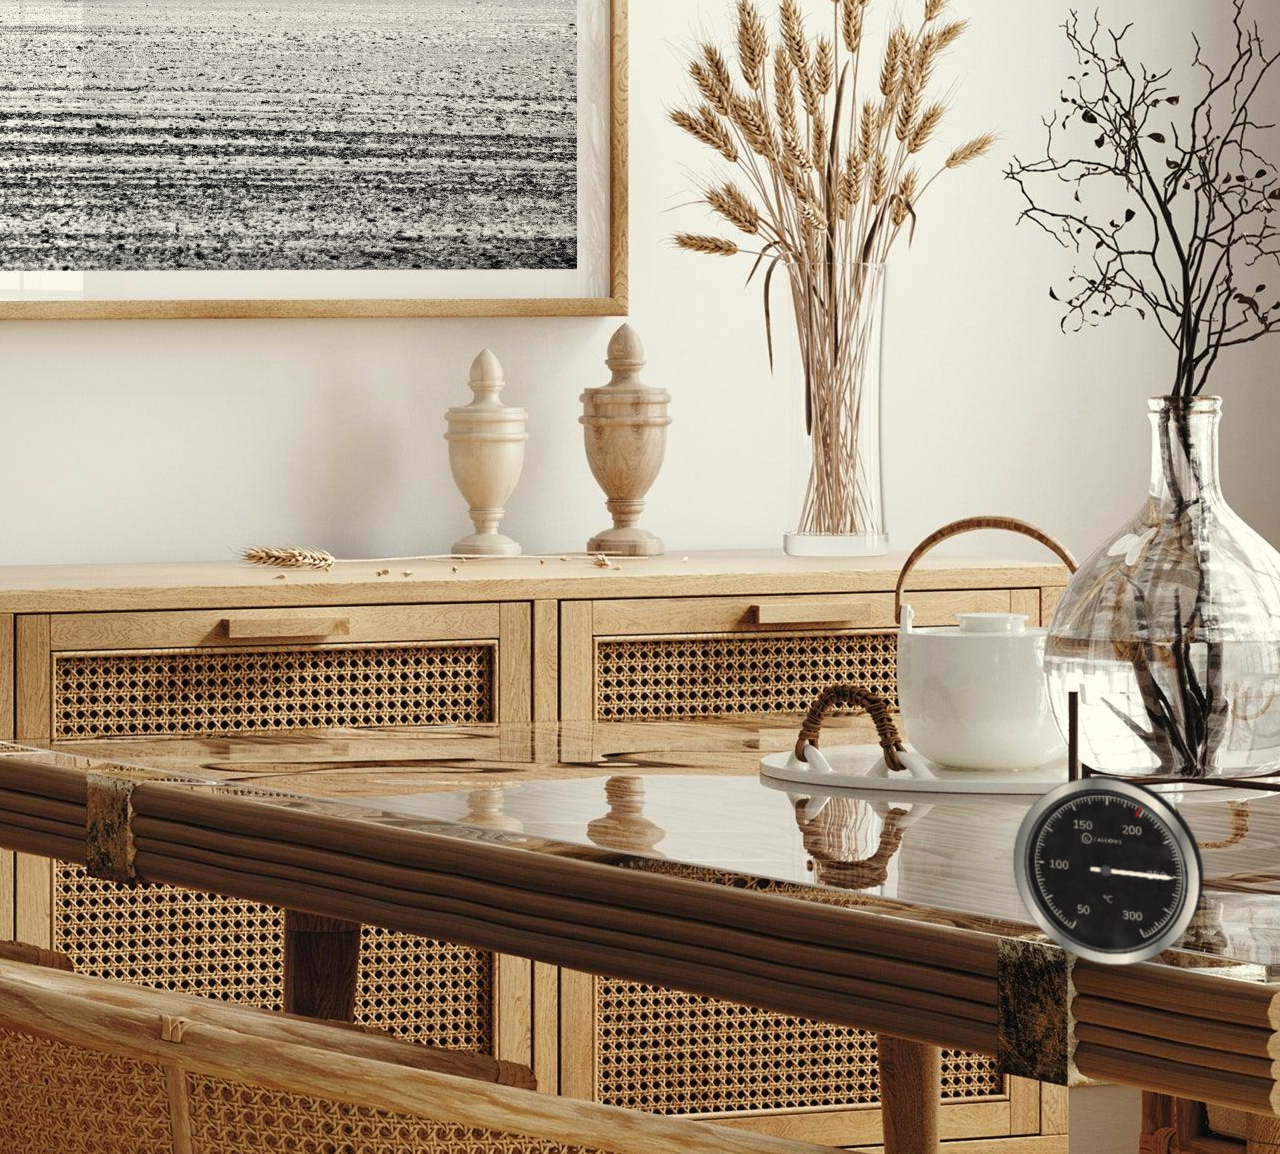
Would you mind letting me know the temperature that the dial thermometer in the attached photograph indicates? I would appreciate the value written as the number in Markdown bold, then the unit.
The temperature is **250** °C
